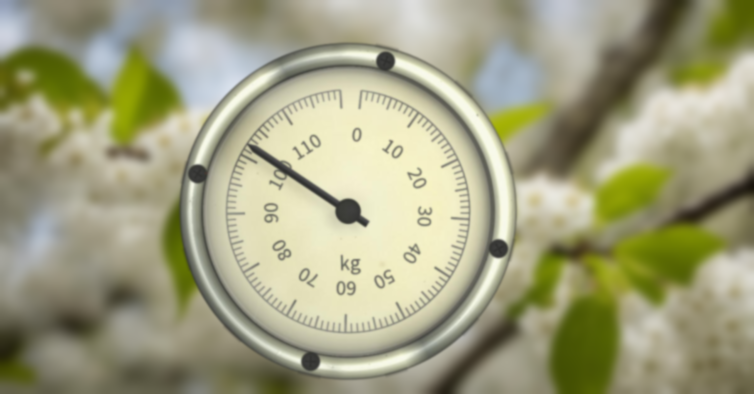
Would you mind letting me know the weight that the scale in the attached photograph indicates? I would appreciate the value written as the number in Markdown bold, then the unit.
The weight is **102** kg
